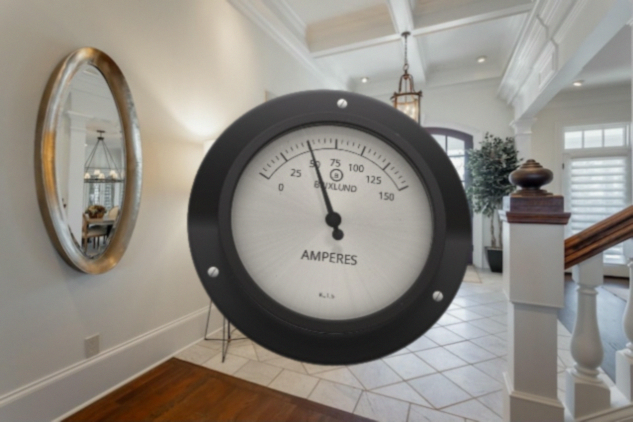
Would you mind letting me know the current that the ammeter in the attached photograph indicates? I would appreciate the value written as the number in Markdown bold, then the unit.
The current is **50** A
